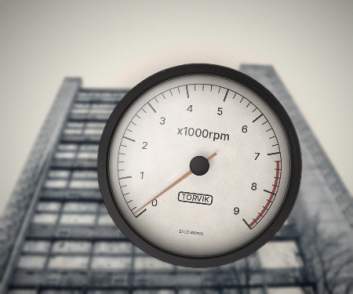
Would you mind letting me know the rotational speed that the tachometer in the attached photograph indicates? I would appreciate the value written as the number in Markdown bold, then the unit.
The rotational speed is **100** rpm
